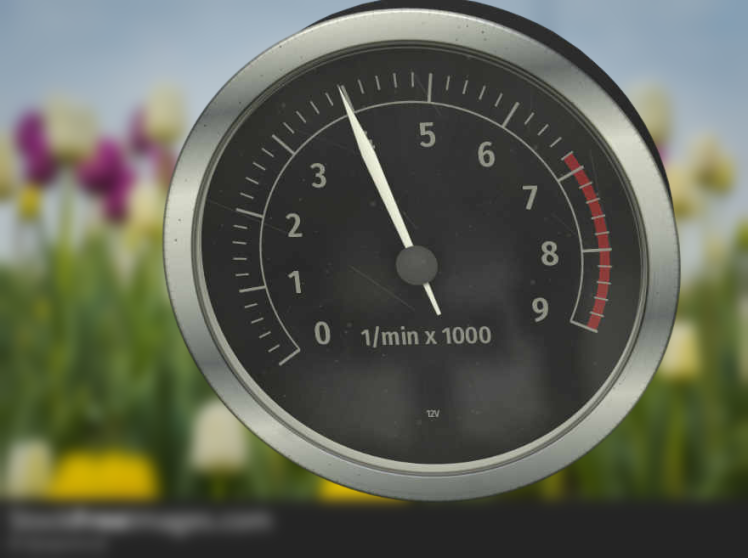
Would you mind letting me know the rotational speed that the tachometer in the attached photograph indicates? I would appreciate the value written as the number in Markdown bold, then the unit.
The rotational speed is **4000** rpm
